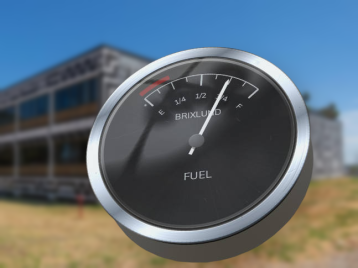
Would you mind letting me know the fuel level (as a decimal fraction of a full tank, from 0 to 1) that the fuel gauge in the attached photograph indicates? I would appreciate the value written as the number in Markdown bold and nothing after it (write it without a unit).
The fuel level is **0.75**
